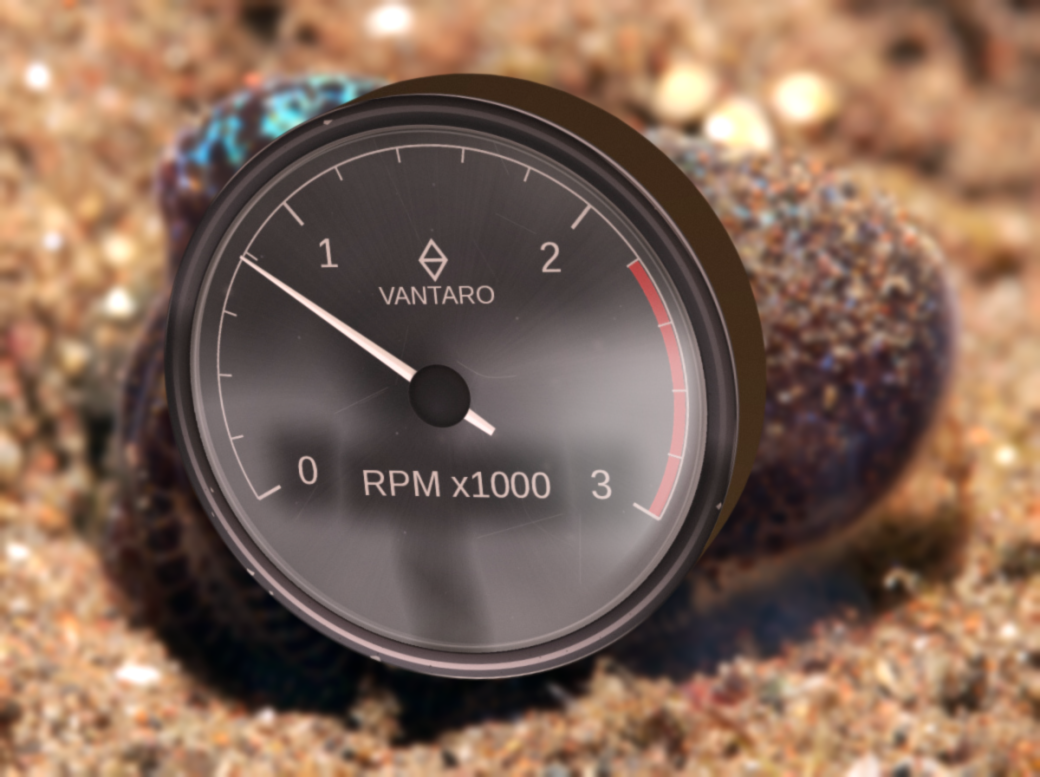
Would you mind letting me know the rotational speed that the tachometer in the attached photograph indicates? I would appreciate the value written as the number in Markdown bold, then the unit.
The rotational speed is **800** rpm
